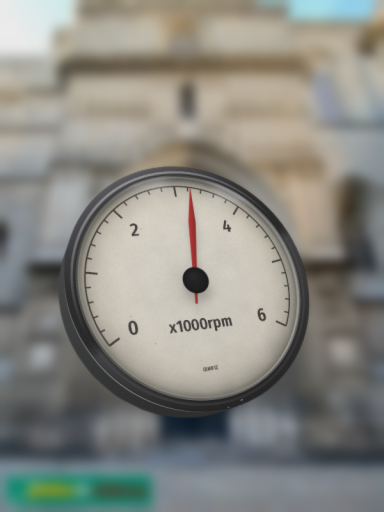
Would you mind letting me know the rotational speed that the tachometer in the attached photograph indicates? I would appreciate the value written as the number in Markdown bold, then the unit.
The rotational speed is **3200** rpm
